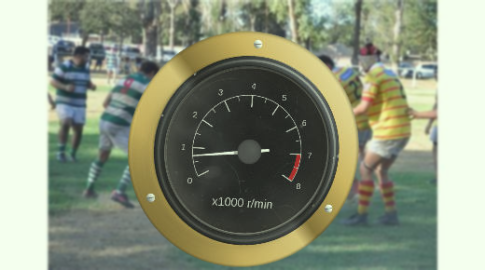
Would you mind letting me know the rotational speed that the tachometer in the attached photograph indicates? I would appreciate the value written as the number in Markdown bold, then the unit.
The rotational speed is **750** rpm
